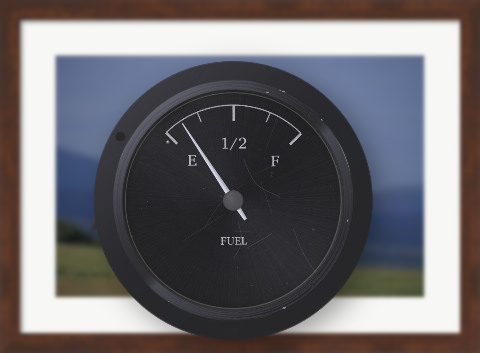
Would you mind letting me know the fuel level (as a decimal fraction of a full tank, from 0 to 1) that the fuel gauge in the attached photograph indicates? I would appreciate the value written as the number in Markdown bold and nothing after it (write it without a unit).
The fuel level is **0.125**
